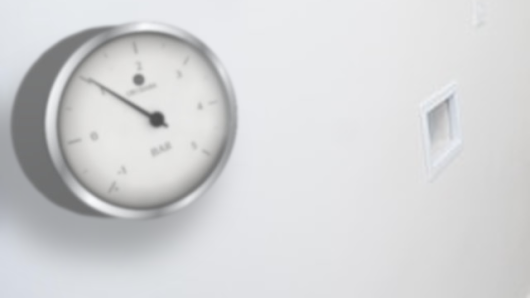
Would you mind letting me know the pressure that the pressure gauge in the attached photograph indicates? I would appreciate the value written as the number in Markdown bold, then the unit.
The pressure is **1** bar
